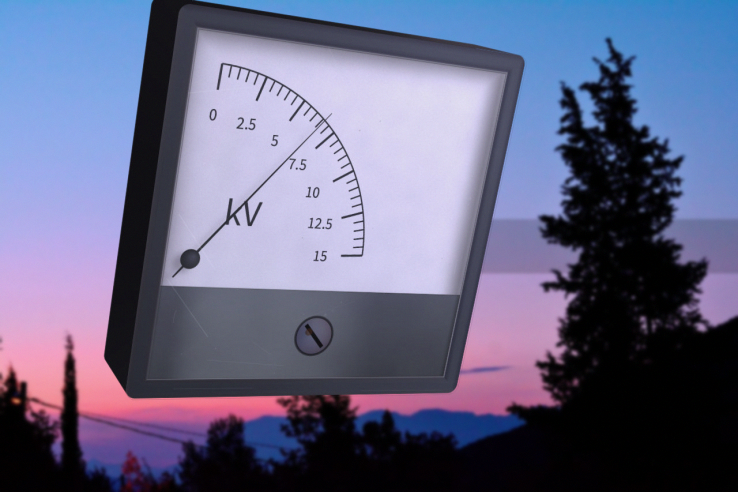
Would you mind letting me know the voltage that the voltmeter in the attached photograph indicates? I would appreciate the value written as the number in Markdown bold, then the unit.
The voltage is **6.5** kV
